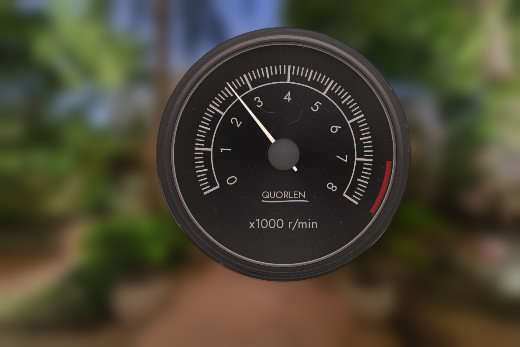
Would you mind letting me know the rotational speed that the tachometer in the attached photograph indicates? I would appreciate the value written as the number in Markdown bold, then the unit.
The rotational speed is **2600** rpm
